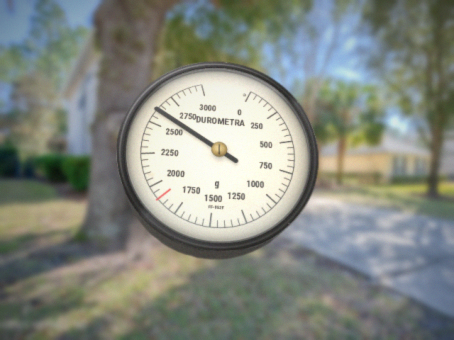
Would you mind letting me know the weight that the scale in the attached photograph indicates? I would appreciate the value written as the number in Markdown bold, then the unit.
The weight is **2600** g
